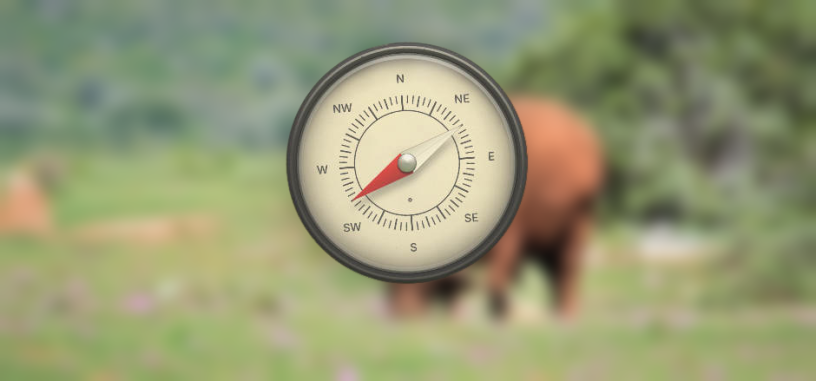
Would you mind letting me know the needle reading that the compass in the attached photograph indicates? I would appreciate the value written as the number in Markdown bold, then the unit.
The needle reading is **240** °
